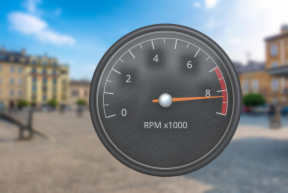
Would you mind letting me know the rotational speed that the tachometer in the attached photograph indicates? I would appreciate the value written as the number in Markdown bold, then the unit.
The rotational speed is **8250** rpm
